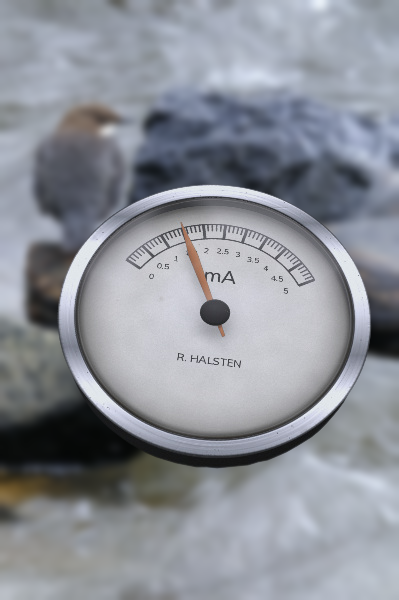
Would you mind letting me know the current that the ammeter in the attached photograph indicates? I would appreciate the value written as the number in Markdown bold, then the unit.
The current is **1.5** mA
